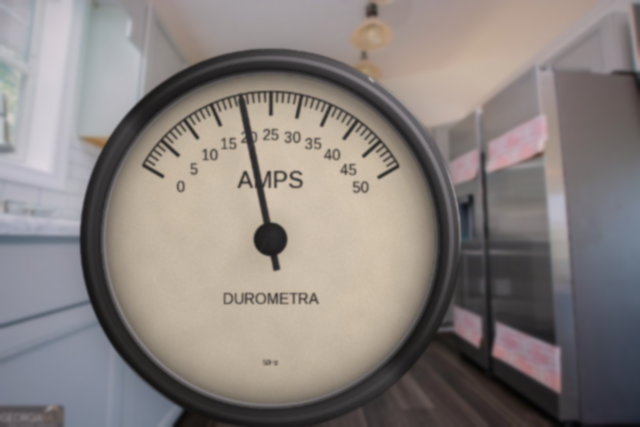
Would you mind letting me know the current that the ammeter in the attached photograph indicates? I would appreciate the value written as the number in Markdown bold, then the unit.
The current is **20** A
